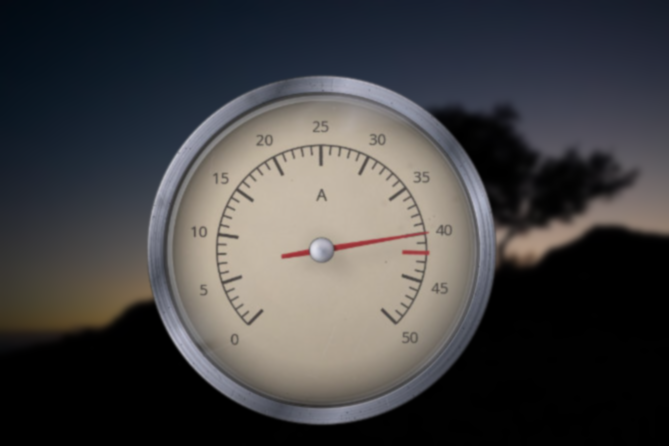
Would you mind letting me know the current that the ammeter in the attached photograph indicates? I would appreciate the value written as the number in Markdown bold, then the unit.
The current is **40** A
